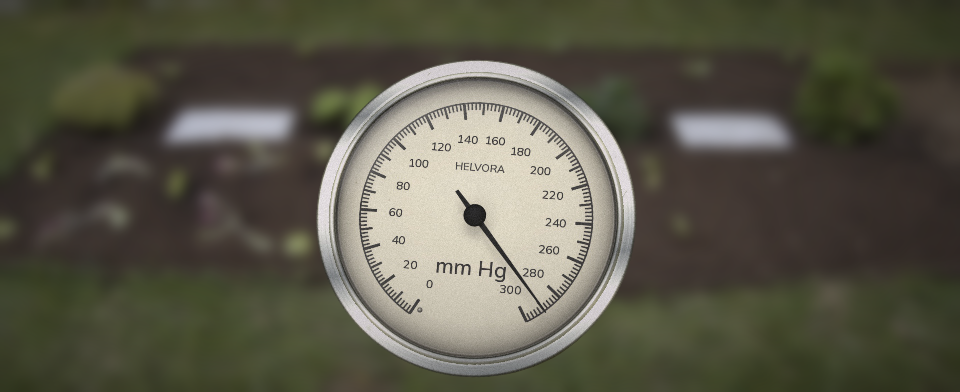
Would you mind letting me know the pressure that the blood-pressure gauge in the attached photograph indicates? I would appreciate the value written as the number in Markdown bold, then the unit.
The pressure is **290** mmHg
